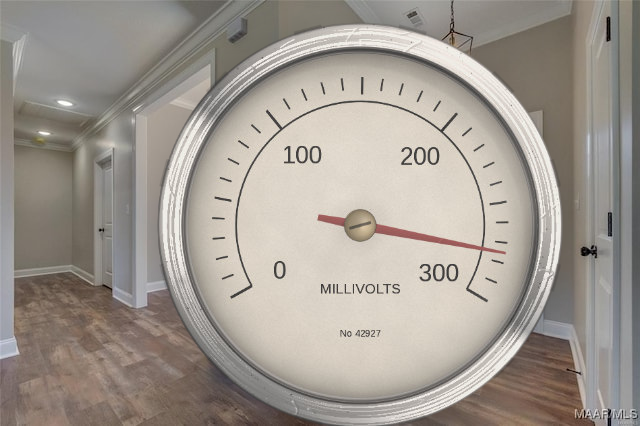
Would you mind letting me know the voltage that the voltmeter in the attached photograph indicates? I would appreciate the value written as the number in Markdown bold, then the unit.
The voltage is **275** mV
